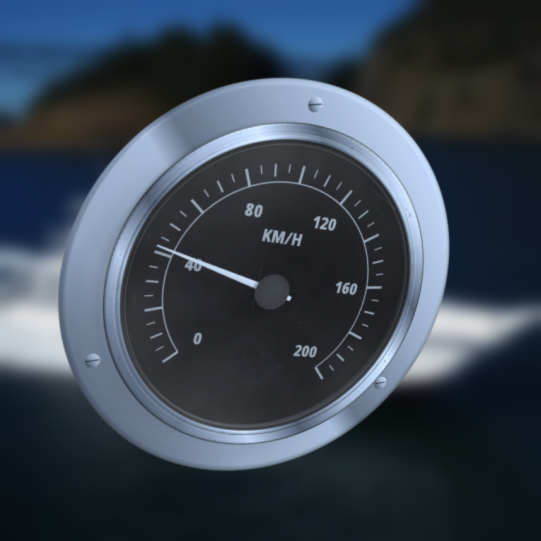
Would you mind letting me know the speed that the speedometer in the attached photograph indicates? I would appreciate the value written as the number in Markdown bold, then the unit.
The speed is **42.5** km/h
